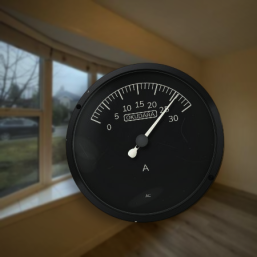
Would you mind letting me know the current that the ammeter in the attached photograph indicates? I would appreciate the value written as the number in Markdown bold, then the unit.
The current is **26** A
